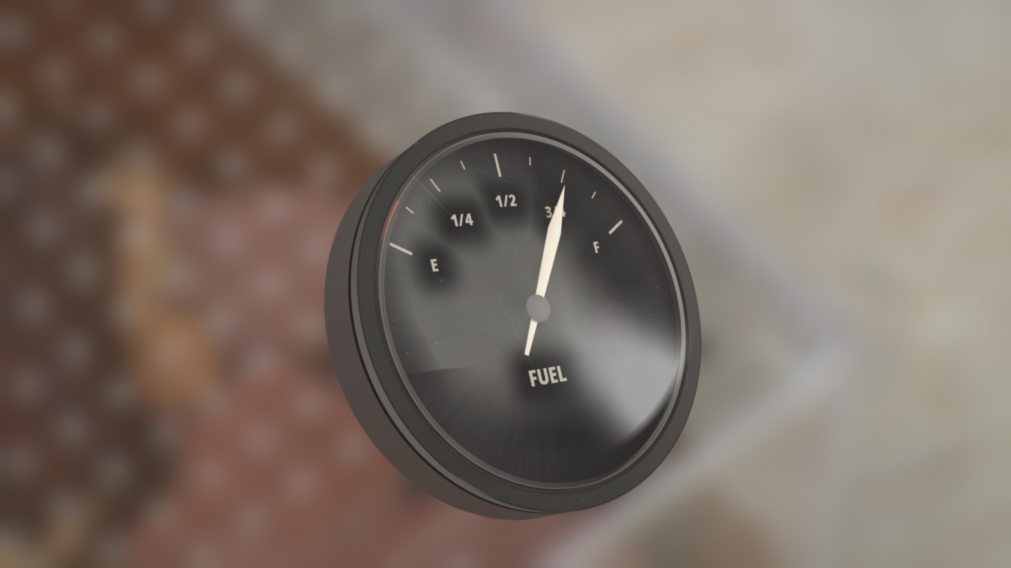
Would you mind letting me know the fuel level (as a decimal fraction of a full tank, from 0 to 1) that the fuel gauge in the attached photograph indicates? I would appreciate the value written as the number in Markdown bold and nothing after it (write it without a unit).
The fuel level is **0.75**
